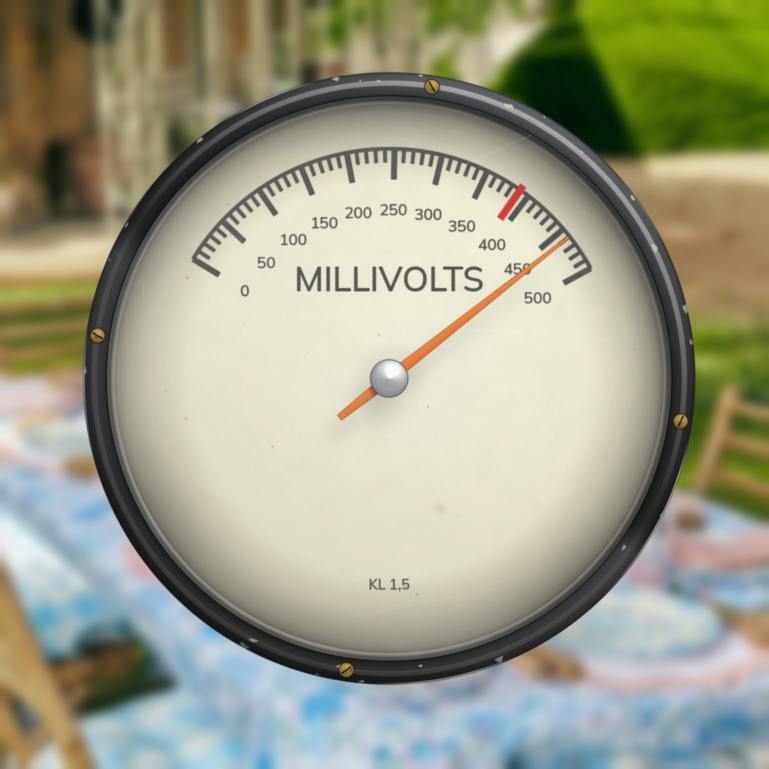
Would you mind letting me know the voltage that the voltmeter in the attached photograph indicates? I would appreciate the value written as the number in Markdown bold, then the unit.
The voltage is **460** mV
